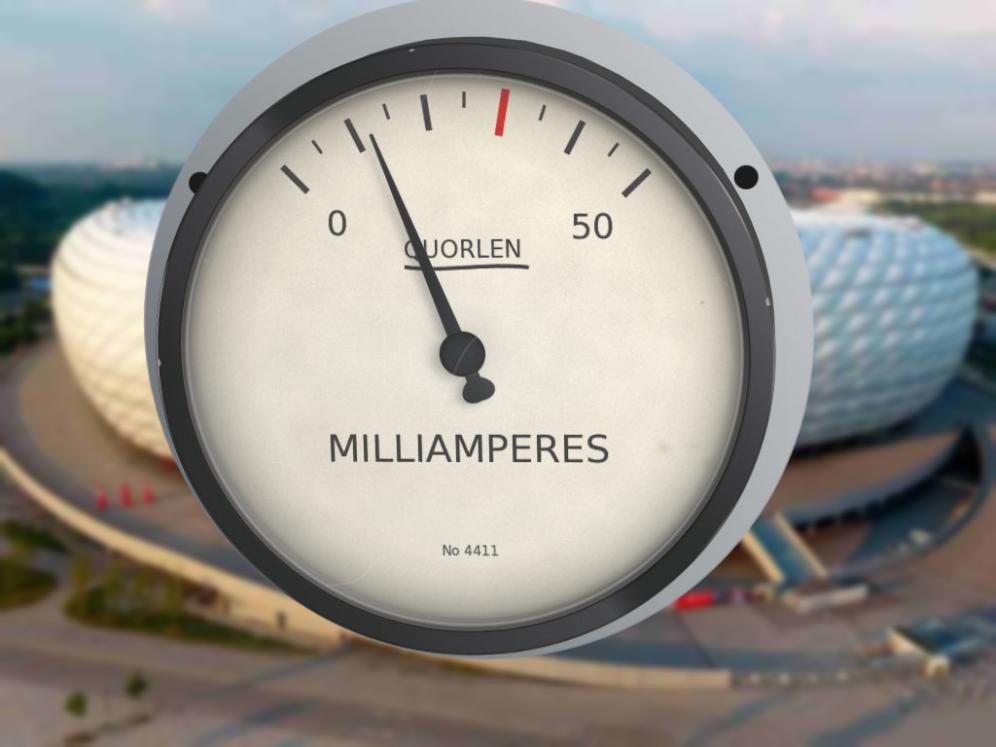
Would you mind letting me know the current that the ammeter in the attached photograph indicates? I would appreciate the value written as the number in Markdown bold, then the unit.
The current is **12.5** mA
